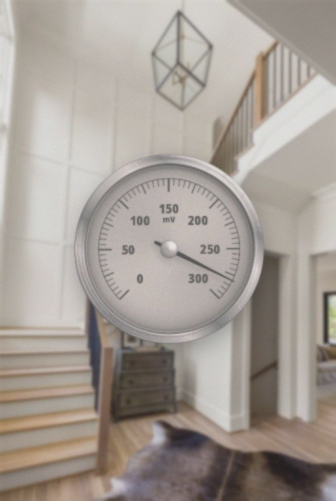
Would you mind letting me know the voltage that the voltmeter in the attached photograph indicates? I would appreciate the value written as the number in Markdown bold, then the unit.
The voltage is **280** mV
